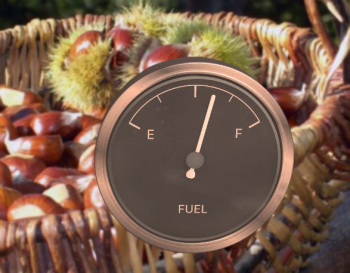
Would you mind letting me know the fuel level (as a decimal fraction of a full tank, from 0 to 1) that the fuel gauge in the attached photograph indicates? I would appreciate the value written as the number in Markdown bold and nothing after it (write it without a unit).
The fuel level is **0.625**
